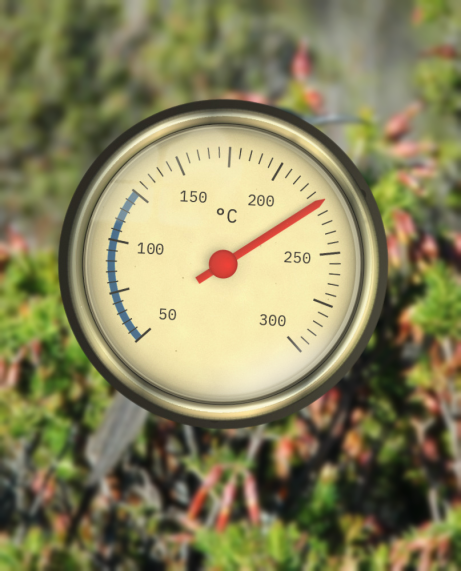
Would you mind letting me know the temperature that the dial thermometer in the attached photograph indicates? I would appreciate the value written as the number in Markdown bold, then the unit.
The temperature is **225** °C
